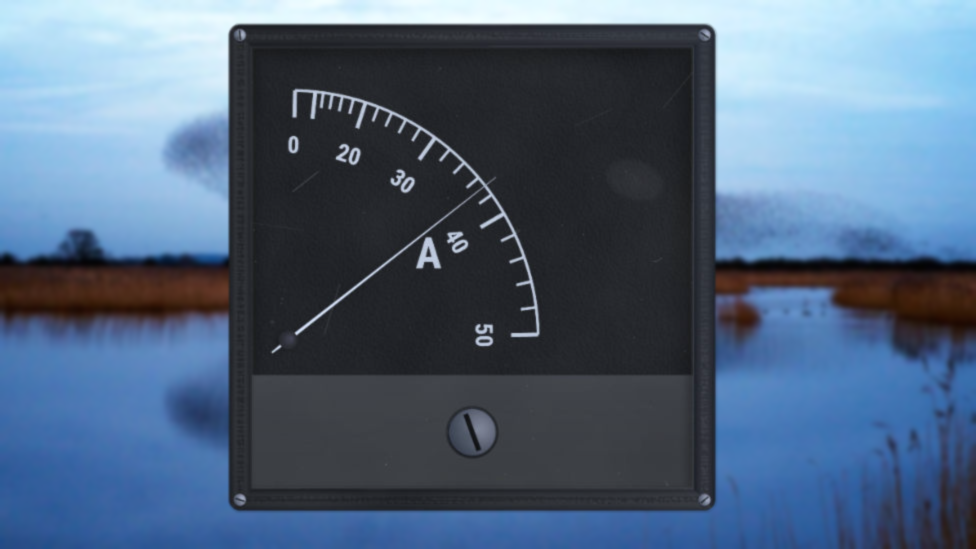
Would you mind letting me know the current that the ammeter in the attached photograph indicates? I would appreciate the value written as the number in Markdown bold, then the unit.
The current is **37** A
